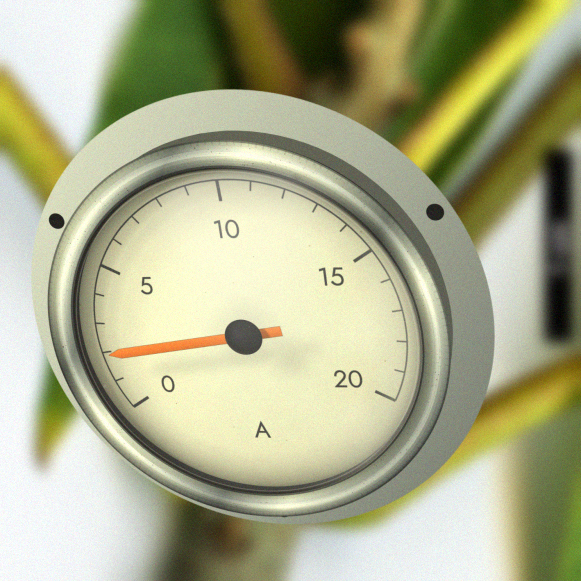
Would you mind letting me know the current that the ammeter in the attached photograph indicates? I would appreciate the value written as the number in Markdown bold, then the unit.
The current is **2** A
